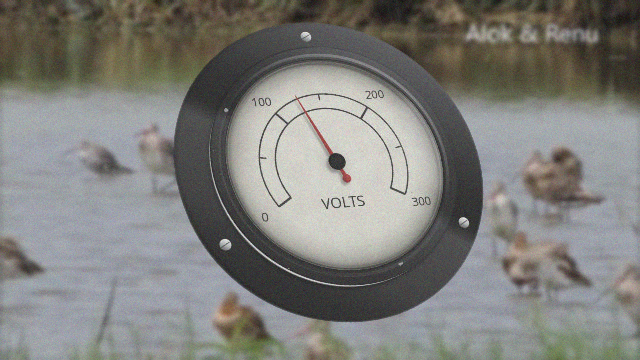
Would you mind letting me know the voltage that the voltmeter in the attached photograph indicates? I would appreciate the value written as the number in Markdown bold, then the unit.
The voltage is **125** V
